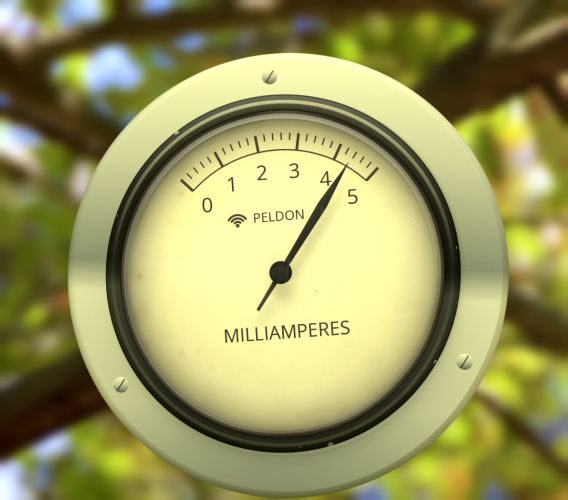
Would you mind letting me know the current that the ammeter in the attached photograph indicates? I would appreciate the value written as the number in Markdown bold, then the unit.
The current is **4.4** mA
